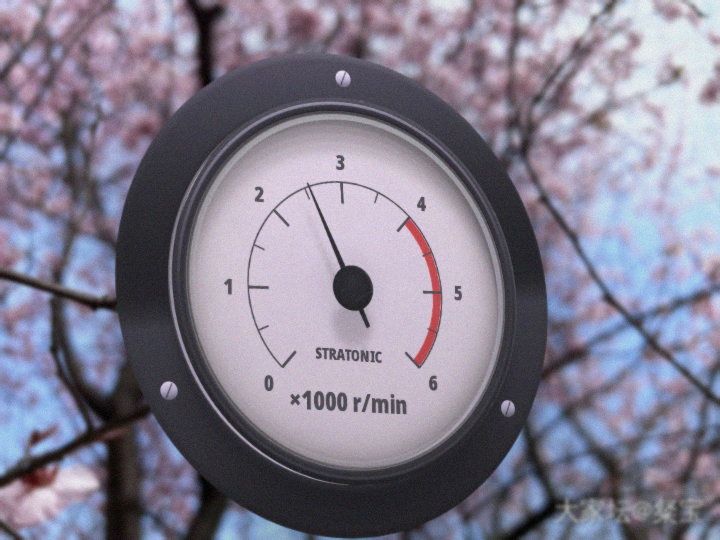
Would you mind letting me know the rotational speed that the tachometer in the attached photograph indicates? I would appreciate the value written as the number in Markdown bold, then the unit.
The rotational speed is **2500** rpm
